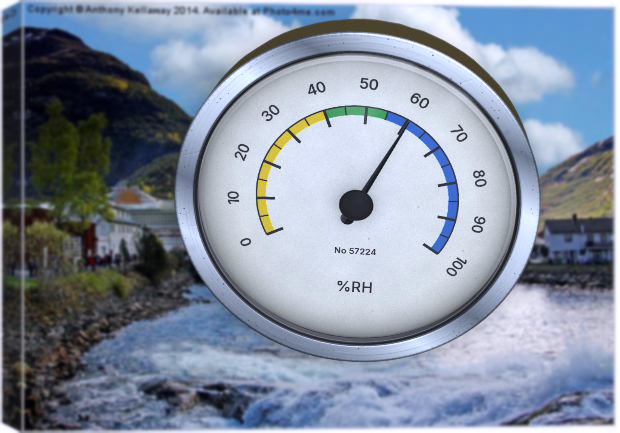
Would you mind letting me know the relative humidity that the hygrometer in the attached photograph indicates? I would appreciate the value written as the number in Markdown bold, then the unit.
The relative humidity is **60** %
